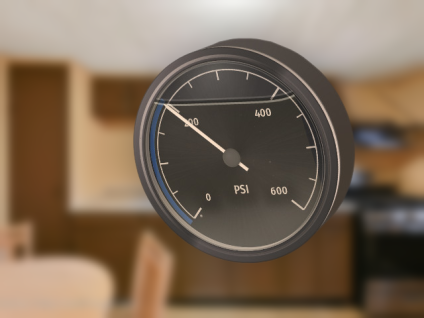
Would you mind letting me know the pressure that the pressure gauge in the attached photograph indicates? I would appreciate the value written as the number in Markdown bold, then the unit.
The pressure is **200** psi
